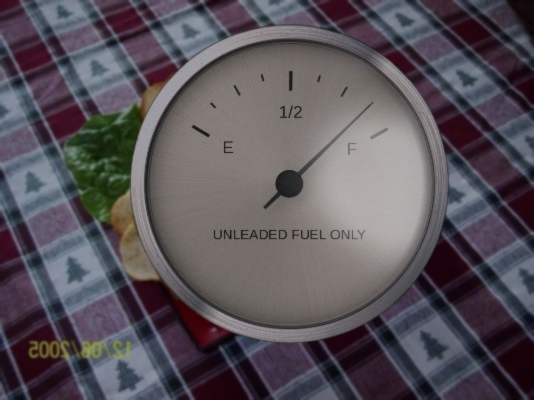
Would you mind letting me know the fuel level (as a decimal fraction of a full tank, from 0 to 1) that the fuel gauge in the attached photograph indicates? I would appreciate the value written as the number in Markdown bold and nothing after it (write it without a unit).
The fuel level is **0.875**
